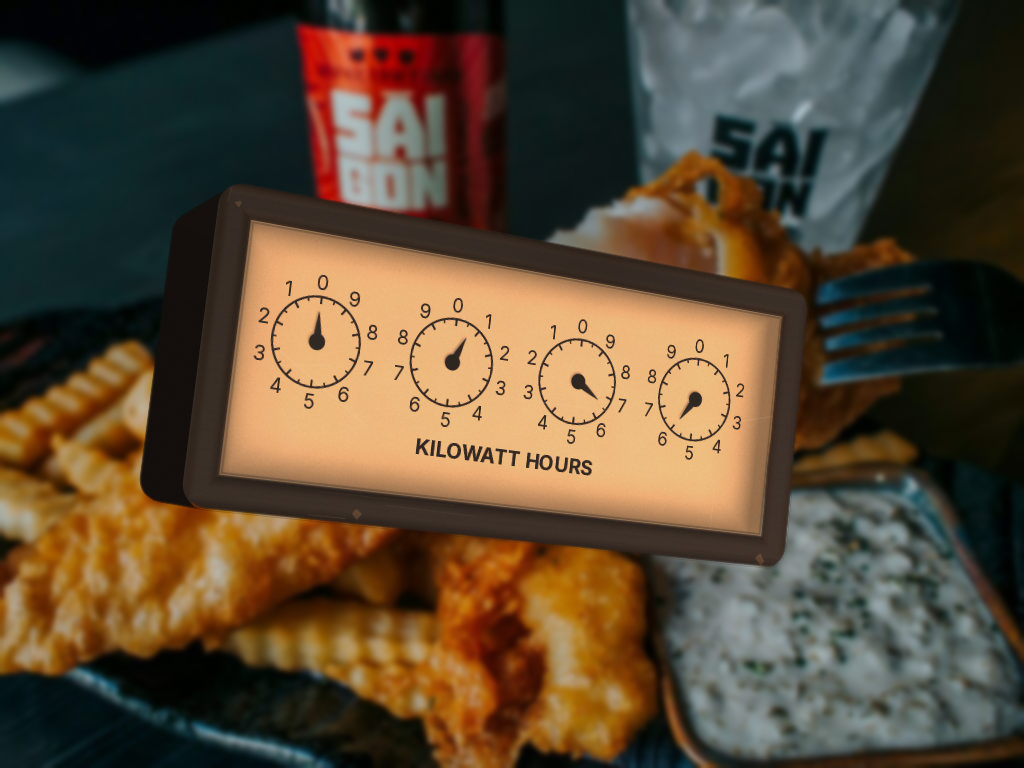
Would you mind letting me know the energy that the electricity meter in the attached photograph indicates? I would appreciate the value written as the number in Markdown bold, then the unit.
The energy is **66** kWh
